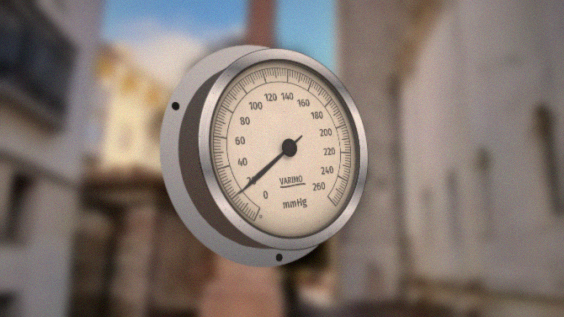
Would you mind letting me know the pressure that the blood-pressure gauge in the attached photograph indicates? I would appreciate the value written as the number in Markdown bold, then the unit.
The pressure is **20** mmHg
